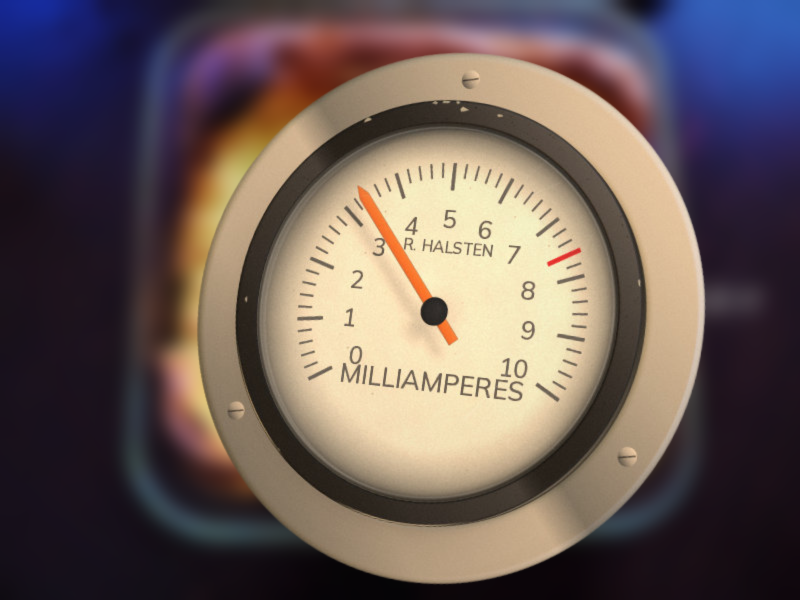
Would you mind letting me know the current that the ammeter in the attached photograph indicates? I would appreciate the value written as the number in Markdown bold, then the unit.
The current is **3.4** mA
